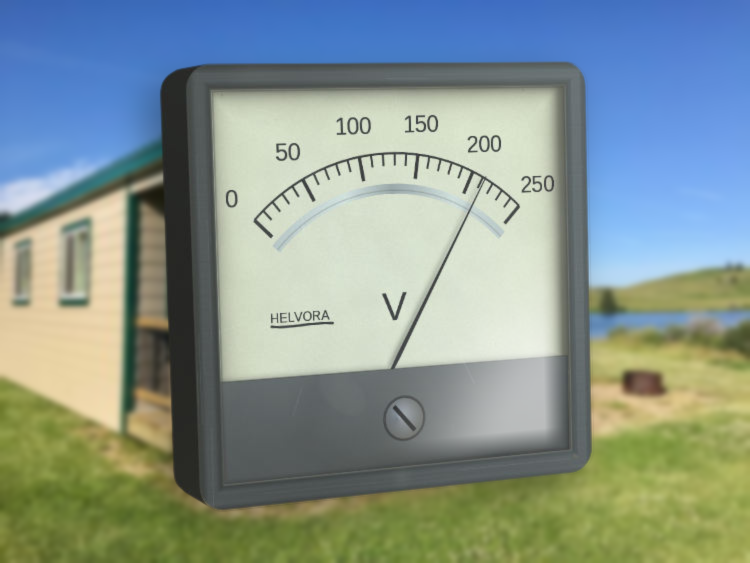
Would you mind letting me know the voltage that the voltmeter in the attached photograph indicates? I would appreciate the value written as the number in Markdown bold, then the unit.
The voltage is **210** V
